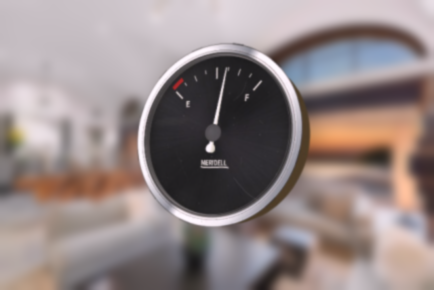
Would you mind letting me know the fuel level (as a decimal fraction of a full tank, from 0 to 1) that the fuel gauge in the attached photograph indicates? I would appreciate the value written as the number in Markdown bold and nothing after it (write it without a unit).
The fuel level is **0.625**
